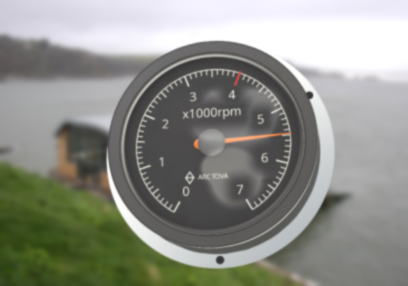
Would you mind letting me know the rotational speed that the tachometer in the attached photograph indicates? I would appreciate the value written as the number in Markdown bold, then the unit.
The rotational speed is **5500** rpm
